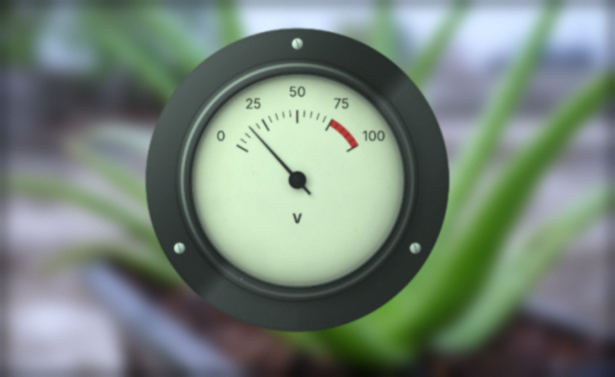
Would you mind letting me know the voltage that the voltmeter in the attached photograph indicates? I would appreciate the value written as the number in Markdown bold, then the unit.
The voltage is **15** V
